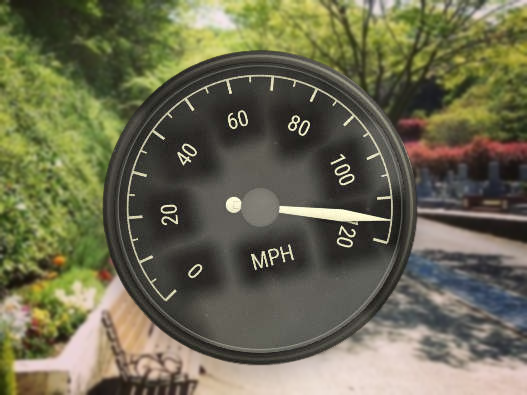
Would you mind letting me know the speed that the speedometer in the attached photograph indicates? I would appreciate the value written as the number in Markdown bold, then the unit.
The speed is **115** mph
